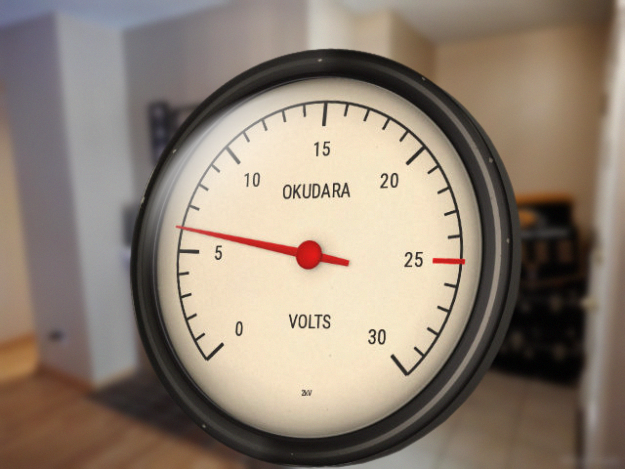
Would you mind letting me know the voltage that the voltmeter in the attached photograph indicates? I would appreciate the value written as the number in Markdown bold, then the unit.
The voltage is **6** V
